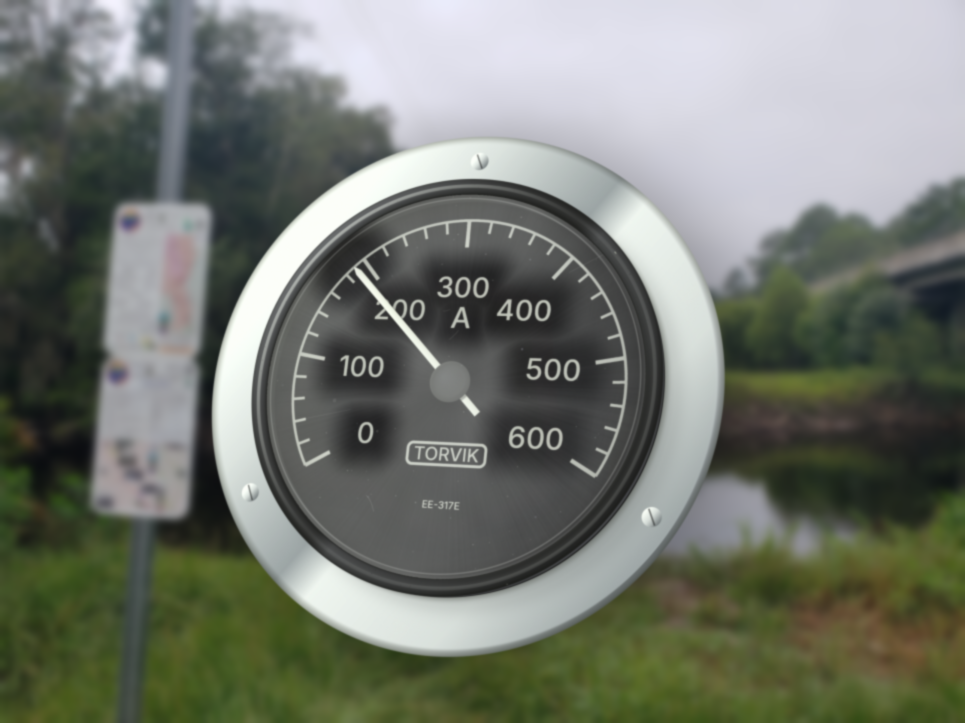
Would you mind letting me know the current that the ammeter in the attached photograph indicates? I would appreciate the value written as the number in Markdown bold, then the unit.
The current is **190** A
